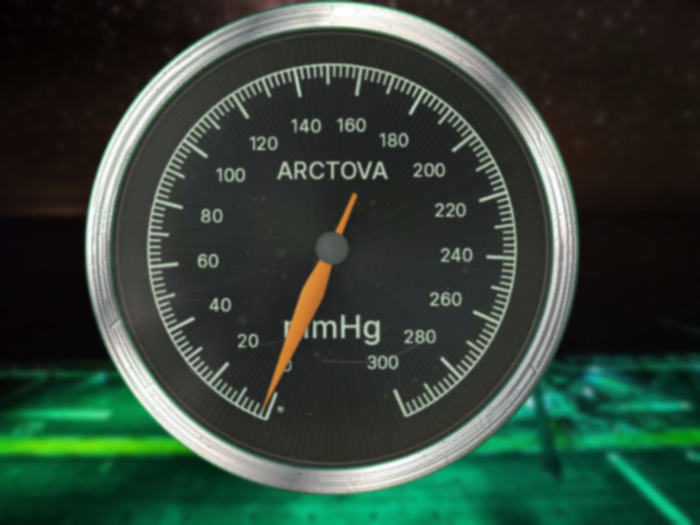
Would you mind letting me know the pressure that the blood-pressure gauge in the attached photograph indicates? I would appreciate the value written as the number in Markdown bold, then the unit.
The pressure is **2** mmHg
